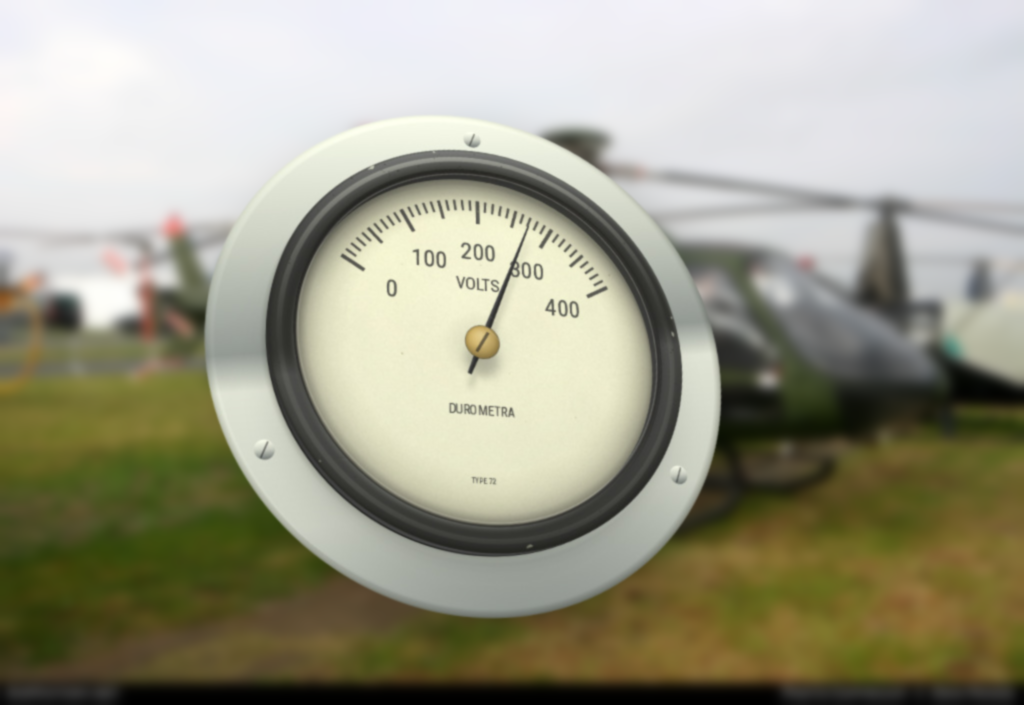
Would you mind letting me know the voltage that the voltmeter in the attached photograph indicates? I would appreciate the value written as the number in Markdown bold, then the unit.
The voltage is **270** V
